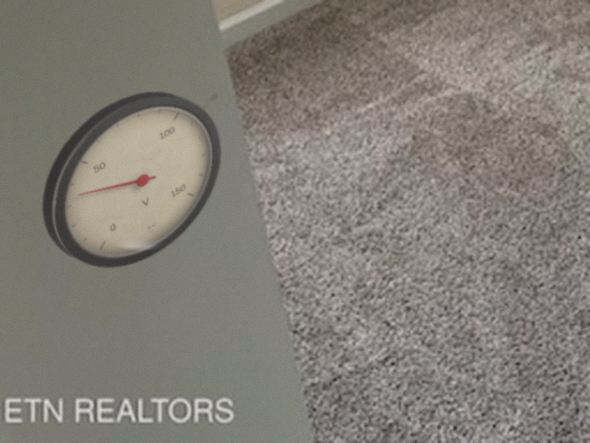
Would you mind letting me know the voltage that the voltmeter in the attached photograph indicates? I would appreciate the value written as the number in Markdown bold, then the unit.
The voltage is **35** V
